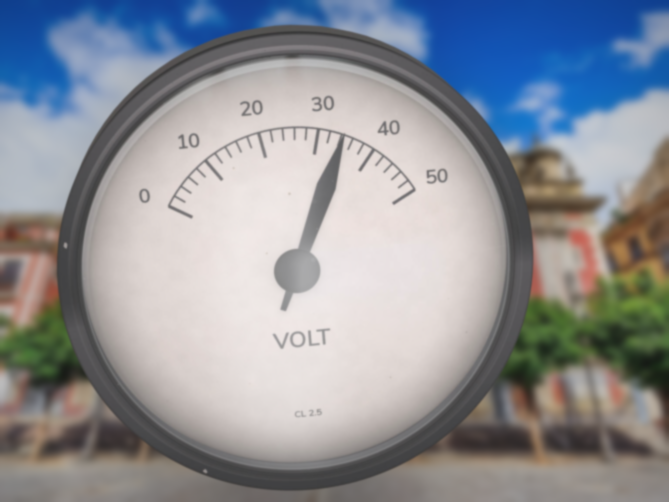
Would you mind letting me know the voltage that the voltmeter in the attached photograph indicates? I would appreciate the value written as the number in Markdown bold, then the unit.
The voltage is **34** V
